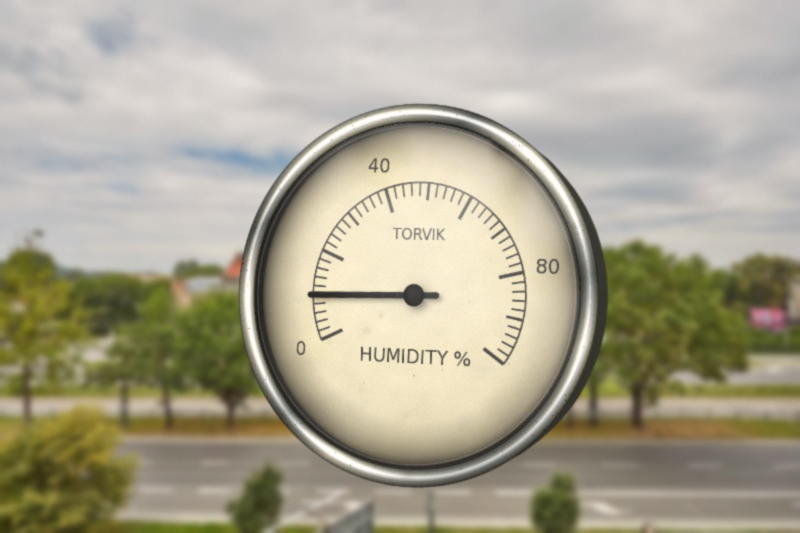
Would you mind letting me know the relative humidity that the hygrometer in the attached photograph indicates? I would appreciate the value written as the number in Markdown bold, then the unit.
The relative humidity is **10** %
